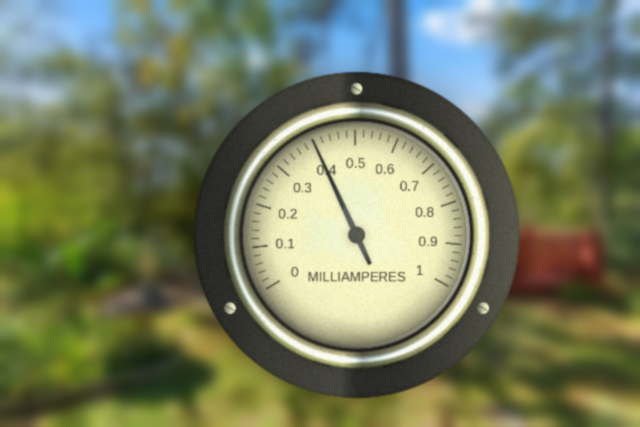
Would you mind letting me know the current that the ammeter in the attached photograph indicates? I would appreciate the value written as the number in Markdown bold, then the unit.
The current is **0.4** mA
